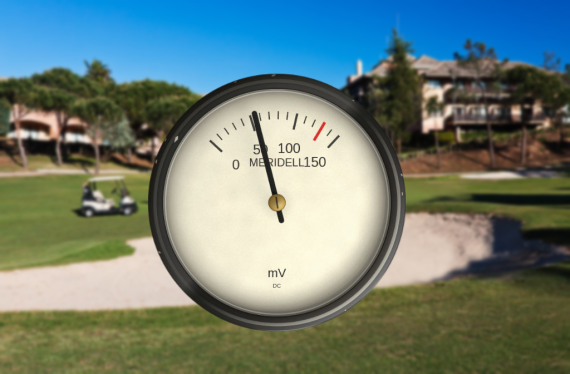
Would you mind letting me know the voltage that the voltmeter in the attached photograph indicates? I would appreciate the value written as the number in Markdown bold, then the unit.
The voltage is **55** mV
